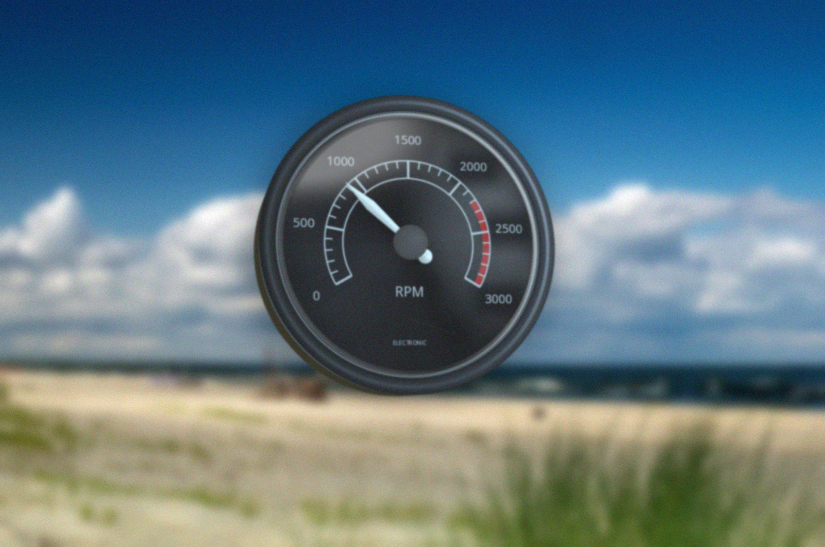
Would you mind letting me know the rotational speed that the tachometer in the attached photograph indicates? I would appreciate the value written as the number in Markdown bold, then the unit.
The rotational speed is **900** rpm
